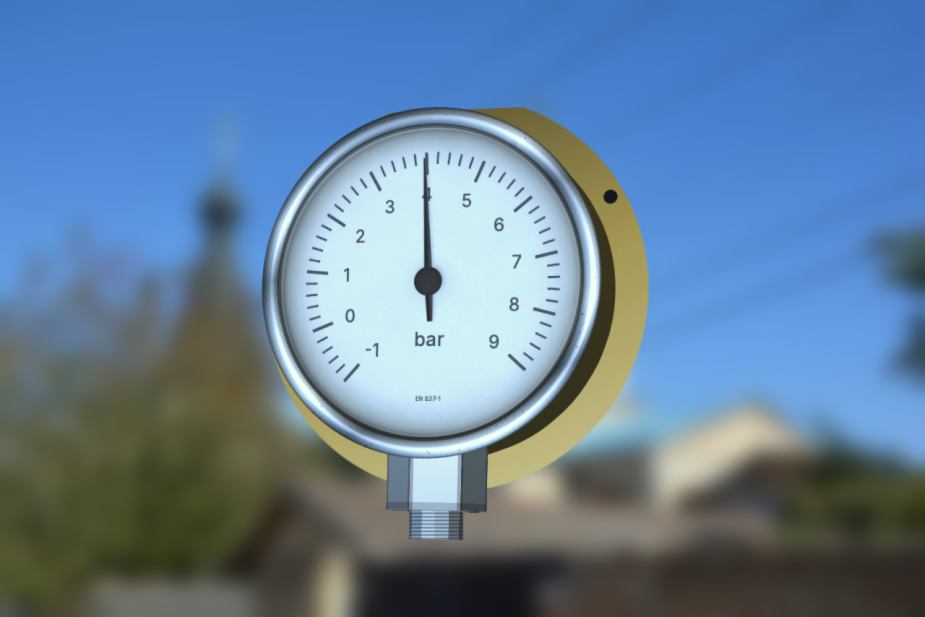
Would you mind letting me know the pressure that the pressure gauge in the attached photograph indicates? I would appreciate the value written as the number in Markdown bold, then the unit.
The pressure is **4** bar
